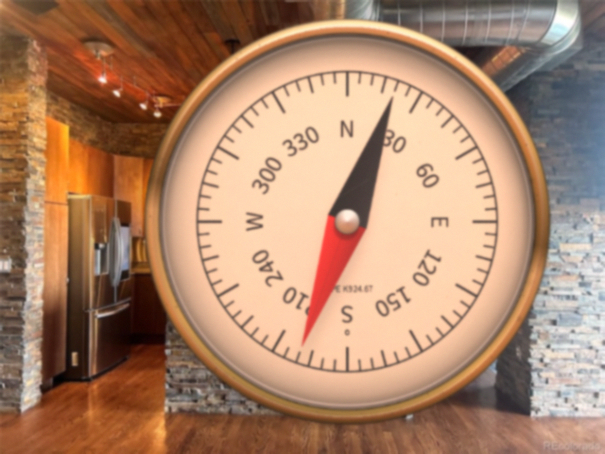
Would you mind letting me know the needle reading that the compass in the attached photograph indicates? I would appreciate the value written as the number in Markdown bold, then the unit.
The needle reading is **200** °
